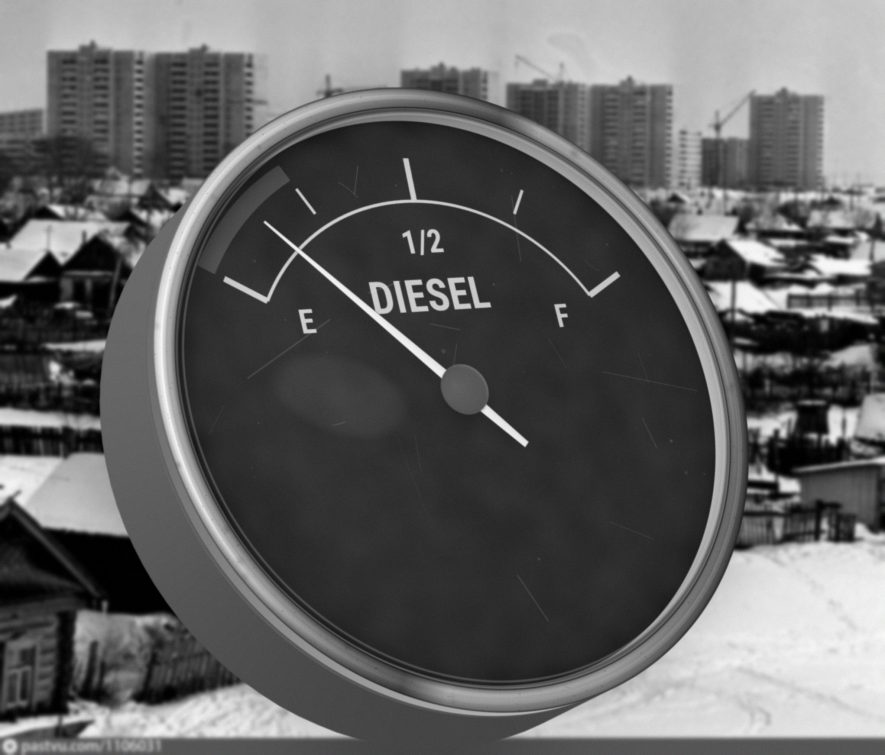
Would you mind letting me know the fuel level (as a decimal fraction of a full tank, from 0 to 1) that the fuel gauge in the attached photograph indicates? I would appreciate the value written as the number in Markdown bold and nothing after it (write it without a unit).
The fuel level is **0.125**
